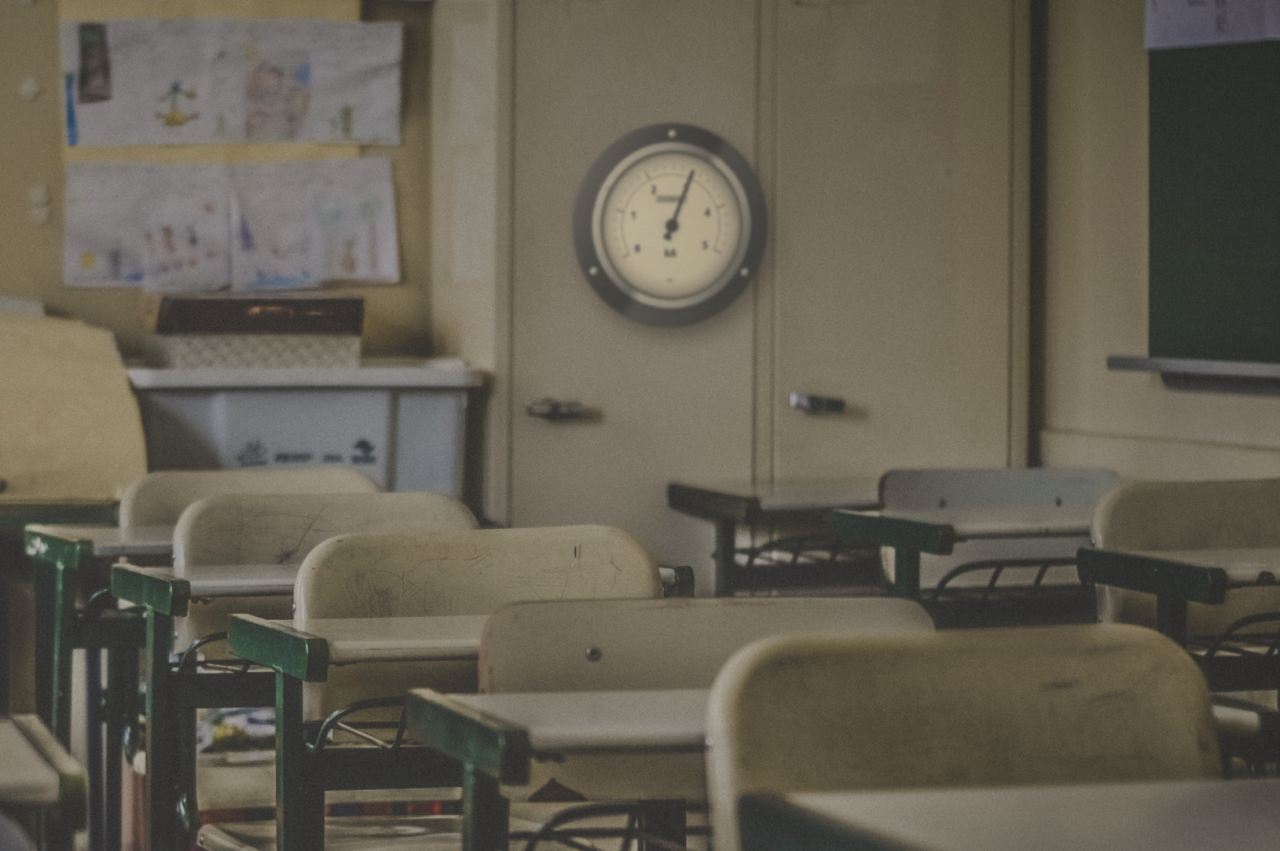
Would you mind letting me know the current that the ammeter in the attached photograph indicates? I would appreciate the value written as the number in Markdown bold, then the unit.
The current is **3** kA
